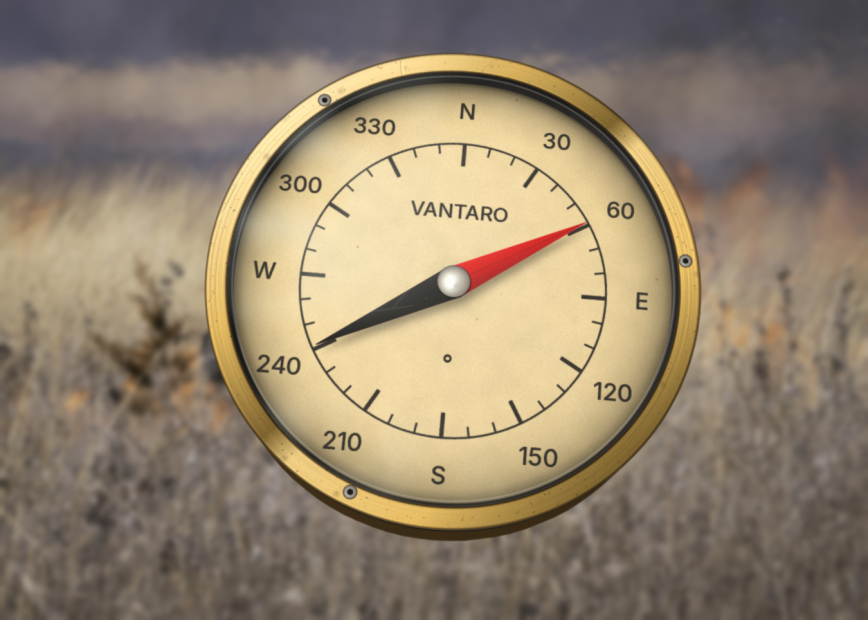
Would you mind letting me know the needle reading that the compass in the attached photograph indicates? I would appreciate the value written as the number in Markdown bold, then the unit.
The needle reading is **60** °
